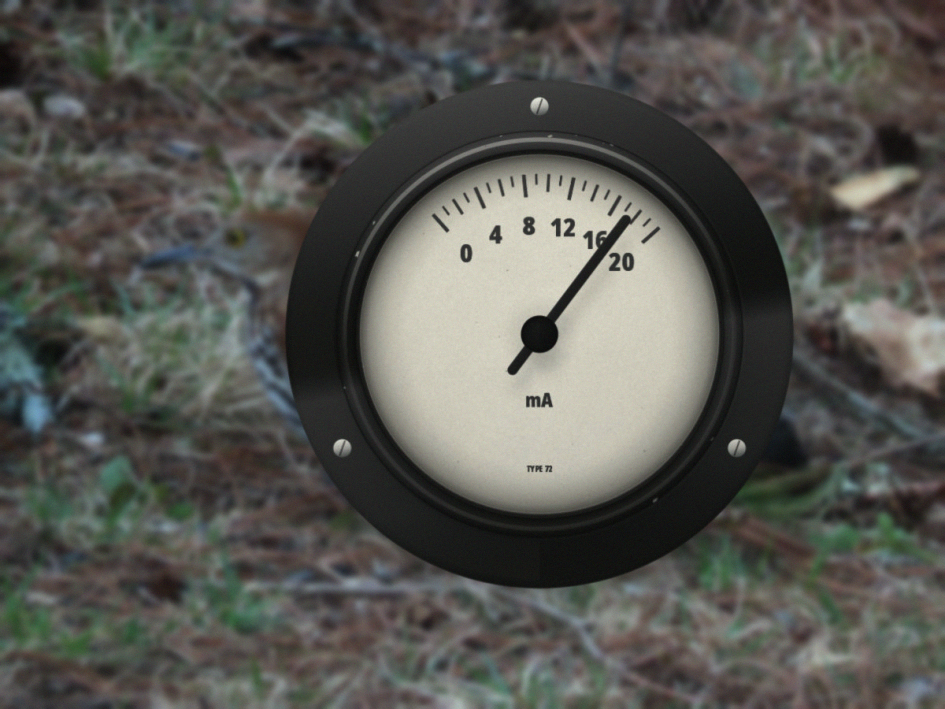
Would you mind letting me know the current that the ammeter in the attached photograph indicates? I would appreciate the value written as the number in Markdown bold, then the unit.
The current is **17.5** mA
